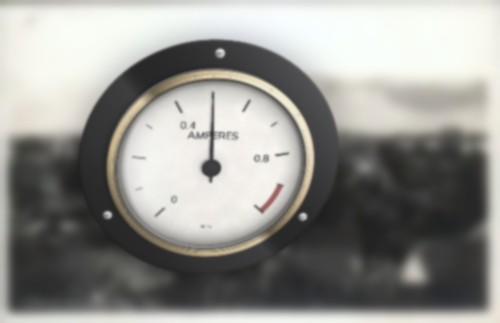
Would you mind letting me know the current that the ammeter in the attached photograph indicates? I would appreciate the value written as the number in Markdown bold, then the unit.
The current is **0.5** A
